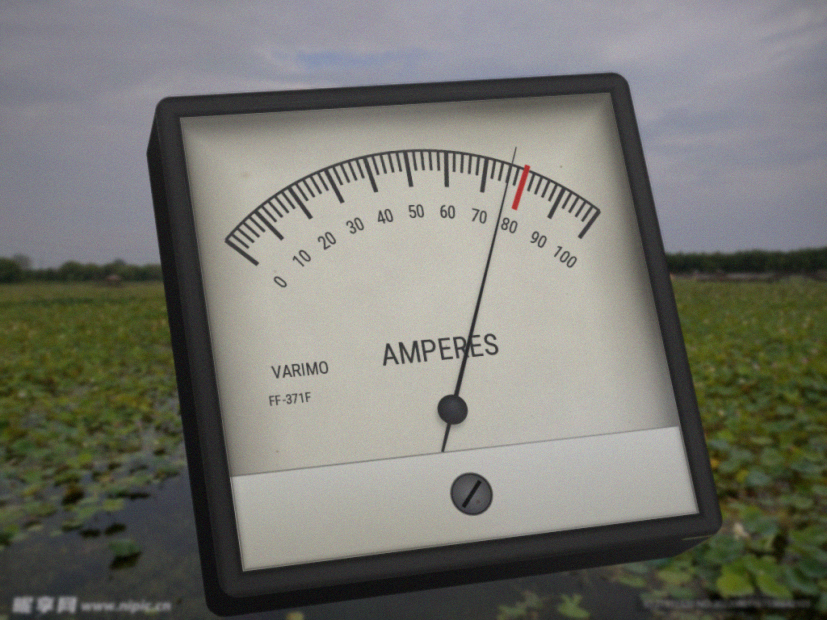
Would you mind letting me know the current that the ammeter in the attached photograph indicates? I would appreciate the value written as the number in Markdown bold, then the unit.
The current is **76** A
